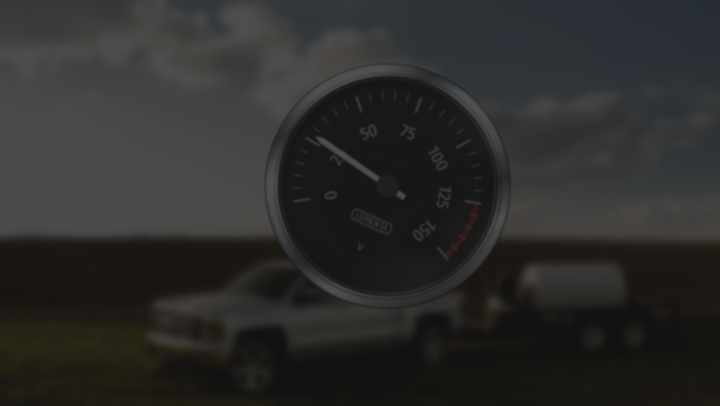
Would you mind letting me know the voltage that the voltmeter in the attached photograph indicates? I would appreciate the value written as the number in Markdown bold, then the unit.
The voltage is **27.5** V
